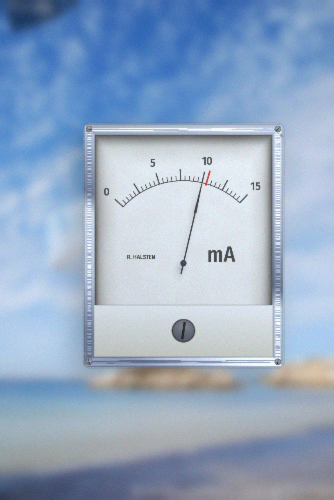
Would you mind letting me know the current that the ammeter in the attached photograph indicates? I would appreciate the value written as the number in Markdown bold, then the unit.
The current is **10** mA
